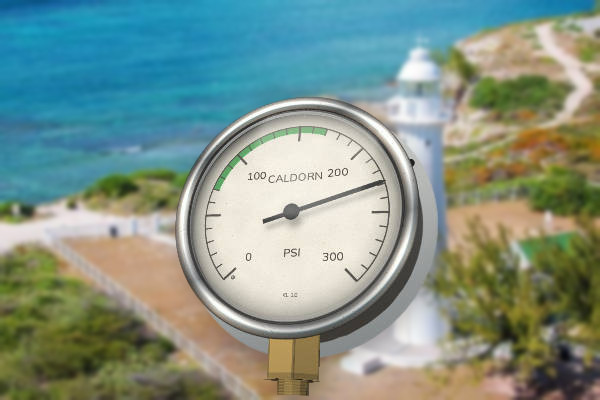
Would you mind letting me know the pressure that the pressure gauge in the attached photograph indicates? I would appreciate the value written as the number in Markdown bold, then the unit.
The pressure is **230** psi
